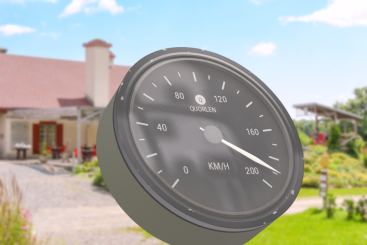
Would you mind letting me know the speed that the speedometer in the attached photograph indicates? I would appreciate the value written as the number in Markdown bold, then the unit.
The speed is **190** km/h
